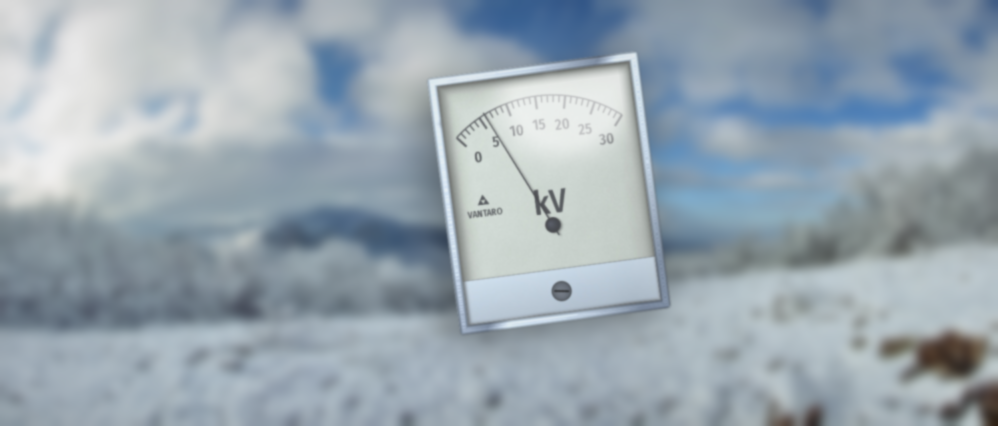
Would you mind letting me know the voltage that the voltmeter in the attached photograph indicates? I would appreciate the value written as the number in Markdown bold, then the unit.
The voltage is **6** kV
